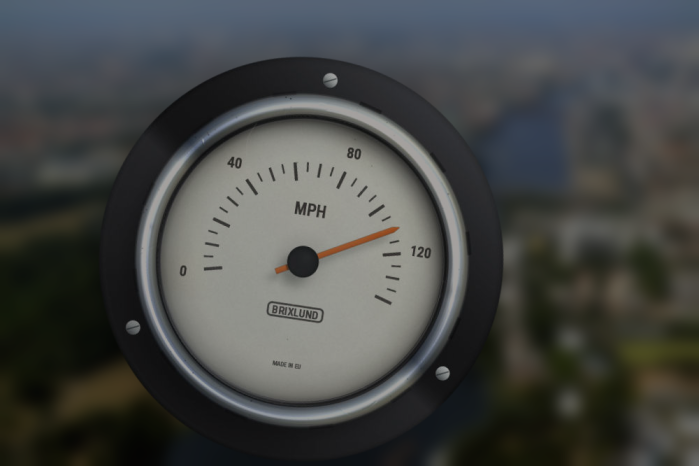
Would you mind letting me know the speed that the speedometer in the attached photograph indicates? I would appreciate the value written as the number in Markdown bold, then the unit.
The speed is **110** mph
